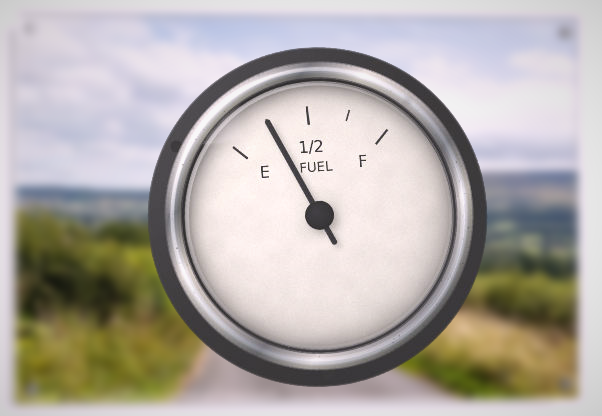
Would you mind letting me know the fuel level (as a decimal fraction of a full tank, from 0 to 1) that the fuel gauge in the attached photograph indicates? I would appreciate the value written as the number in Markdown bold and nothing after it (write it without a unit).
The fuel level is **0.25**
